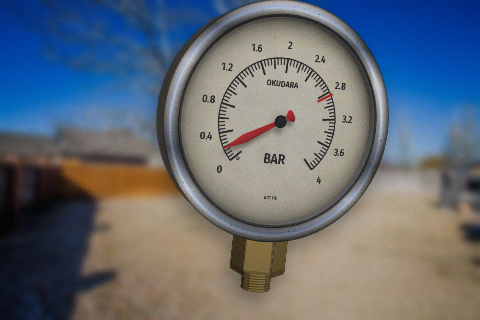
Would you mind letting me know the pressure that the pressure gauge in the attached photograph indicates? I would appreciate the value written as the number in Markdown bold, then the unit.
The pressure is **0.2** bar
